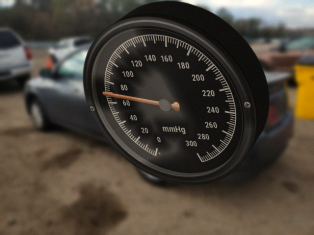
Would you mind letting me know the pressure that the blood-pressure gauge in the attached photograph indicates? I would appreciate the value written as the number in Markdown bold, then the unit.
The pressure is **70** mmHg
